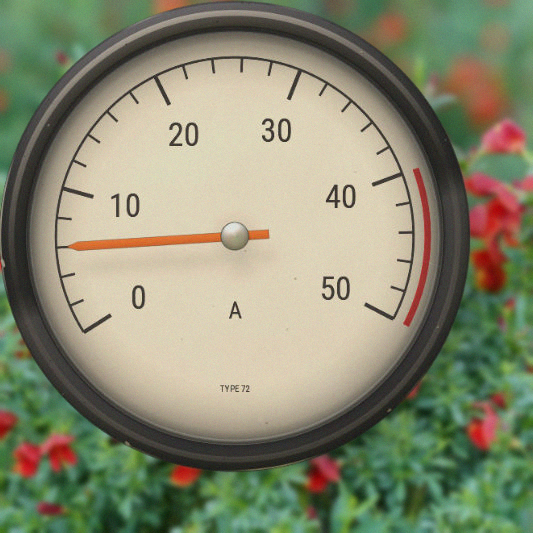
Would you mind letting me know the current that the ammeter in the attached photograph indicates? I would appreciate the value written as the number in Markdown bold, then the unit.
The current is **6** A
